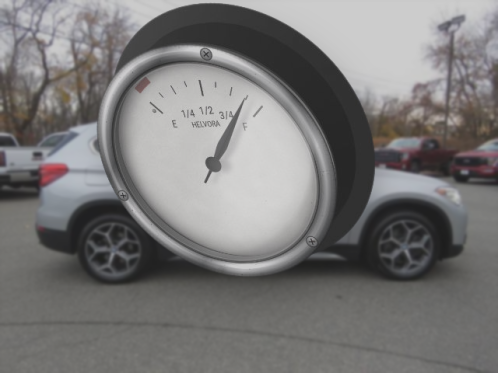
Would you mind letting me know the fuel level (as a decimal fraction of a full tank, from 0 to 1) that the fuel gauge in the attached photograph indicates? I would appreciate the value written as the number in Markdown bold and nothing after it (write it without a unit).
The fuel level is **0.875**
